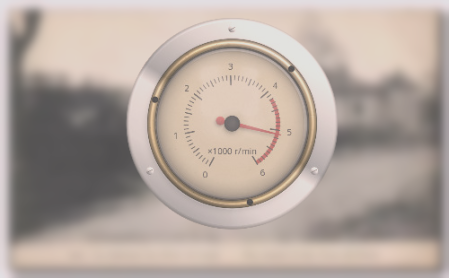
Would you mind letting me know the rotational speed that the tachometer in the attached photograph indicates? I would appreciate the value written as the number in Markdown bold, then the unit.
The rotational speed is **5100** rpm
